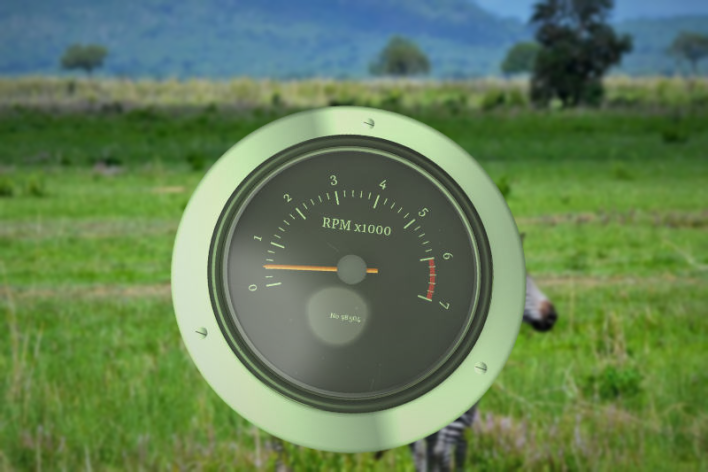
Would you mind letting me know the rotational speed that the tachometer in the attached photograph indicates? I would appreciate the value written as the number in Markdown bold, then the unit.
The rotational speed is **400** rpm
